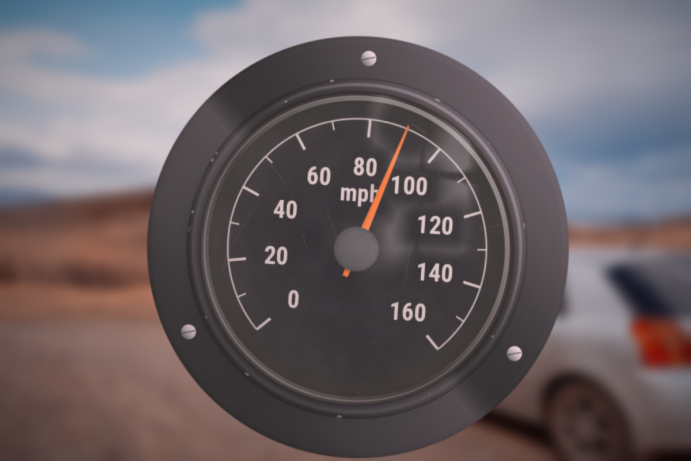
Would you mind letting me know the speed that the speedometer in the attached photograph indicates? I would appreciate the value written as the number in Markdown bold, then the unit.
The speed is **90** mph
